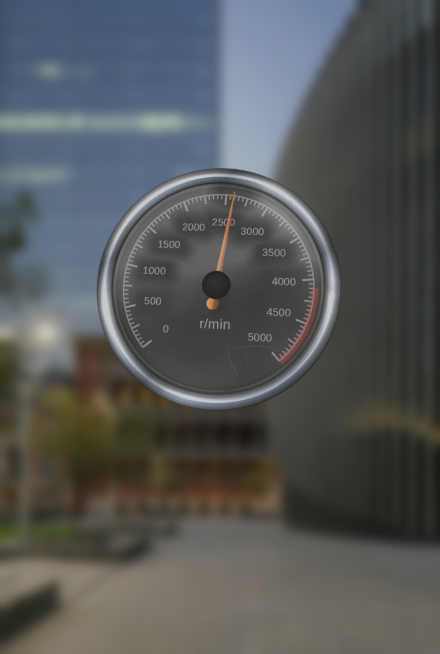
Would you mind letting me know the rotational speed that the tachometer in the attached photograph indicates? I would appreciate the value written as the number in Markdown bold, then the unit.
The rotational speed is **2600** rpm
